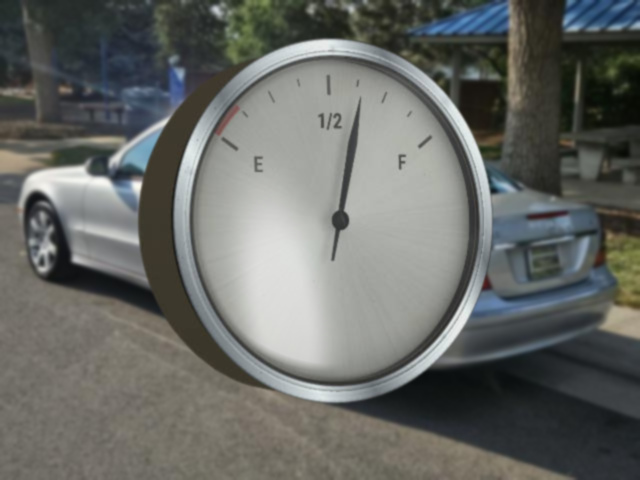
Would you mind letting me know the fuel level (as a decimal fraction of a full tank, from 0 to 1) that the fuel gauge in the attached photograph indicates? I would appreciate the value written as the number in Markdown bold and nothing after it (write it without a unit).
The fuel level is **0.625**
